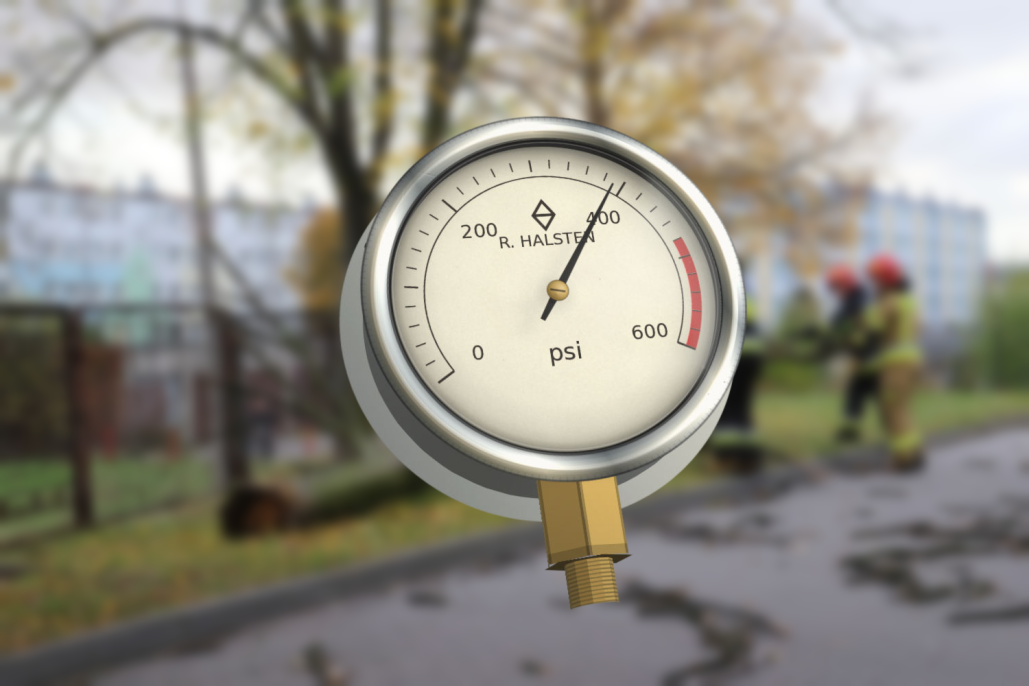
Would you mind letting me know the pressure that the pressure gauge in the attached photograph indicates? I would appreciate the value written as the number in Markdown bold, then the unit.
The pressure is **390** psi
